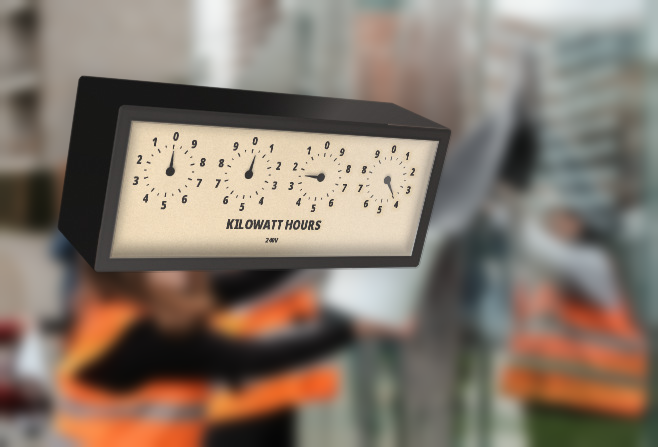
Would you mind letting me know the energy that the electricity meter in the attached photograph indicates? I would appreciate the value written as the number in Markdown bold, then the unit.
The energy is **24** kWh
